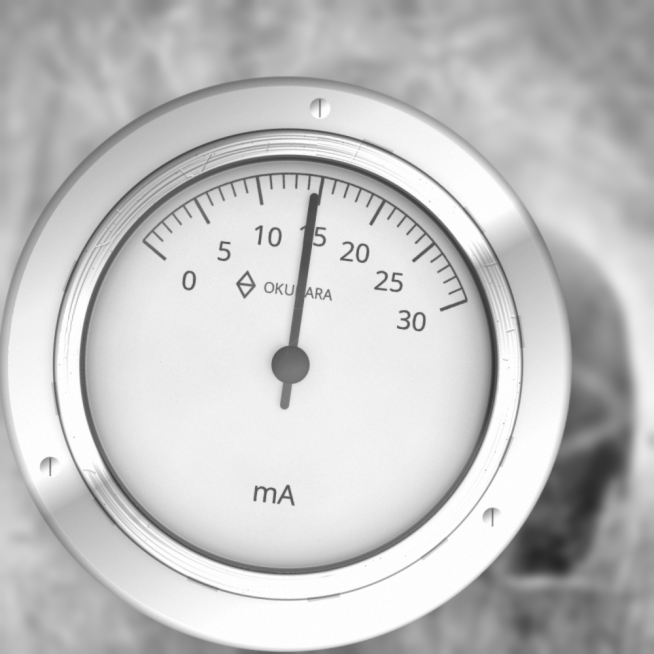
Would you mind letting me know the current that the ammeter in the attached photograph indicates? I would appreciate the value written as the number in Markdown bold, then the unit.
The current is **14.5** mA
